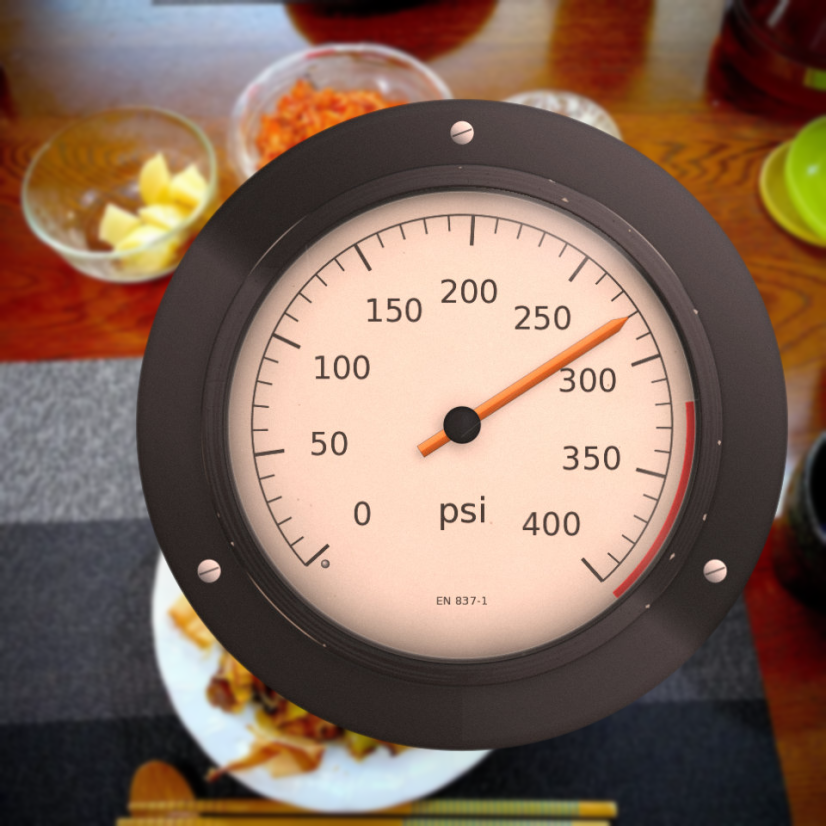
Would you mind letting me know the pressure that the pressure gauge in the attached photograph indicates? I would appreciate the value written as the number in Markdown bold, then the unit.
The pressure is **280** psi
